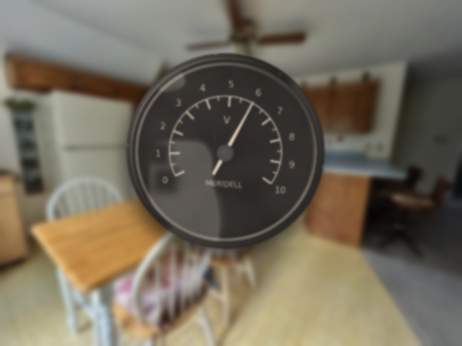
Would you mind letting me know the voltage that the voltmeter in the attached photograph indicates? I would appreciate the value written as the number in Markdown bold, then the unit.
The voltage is **6** V
